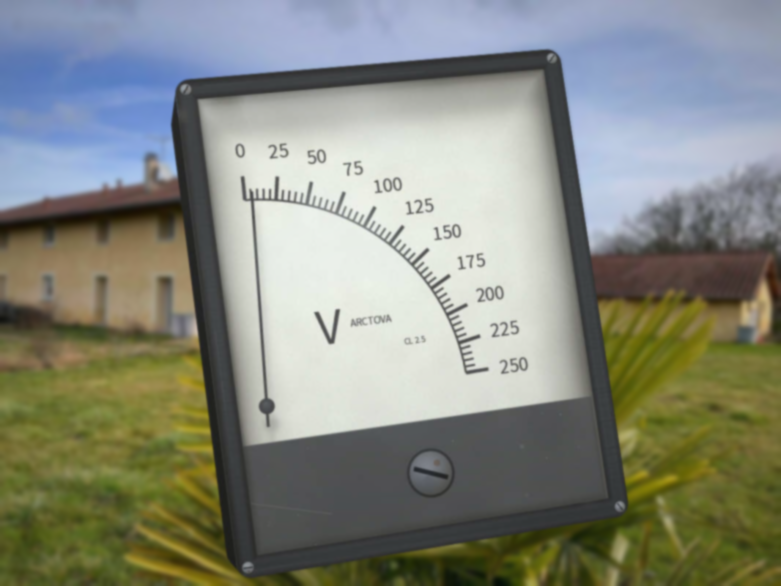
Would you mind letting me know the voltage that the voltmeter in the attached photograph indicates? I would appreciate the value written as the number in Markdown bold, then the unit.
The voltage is **5** V
